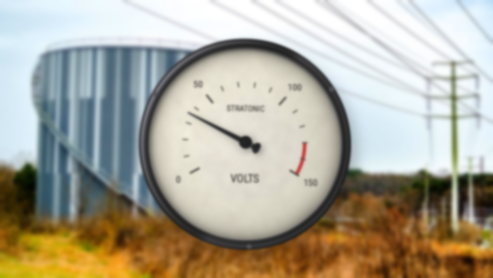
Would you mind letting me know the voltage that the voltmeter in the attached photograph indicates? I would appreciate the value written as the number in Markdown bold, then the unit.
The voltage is **35** V
